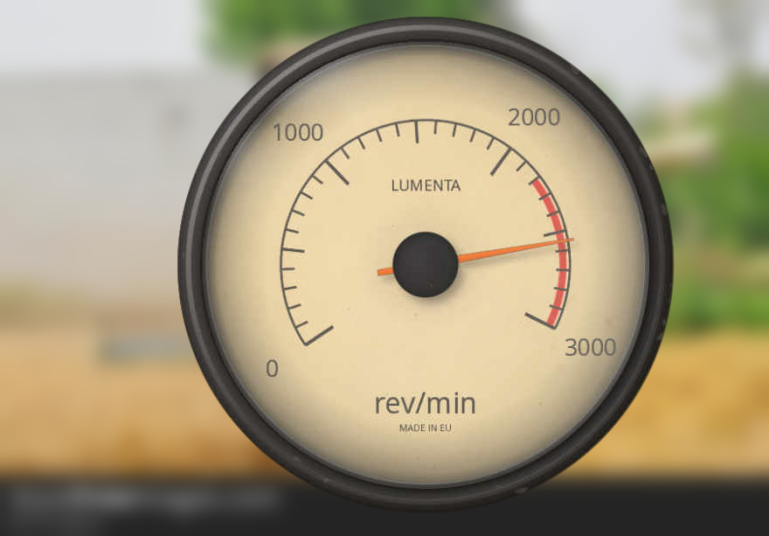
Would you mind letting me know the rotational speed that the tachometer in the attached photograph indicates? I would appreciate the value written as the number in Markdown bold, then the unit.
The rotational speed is **2550** rpm
